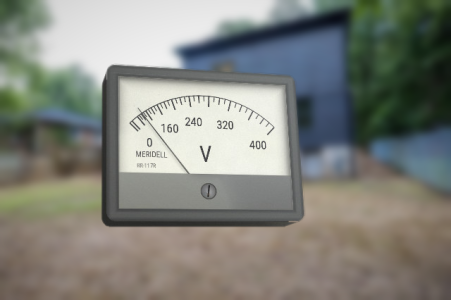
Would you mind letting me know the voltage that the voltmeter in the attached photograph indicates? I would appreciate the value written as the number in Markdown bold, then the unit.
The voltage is **100** V
